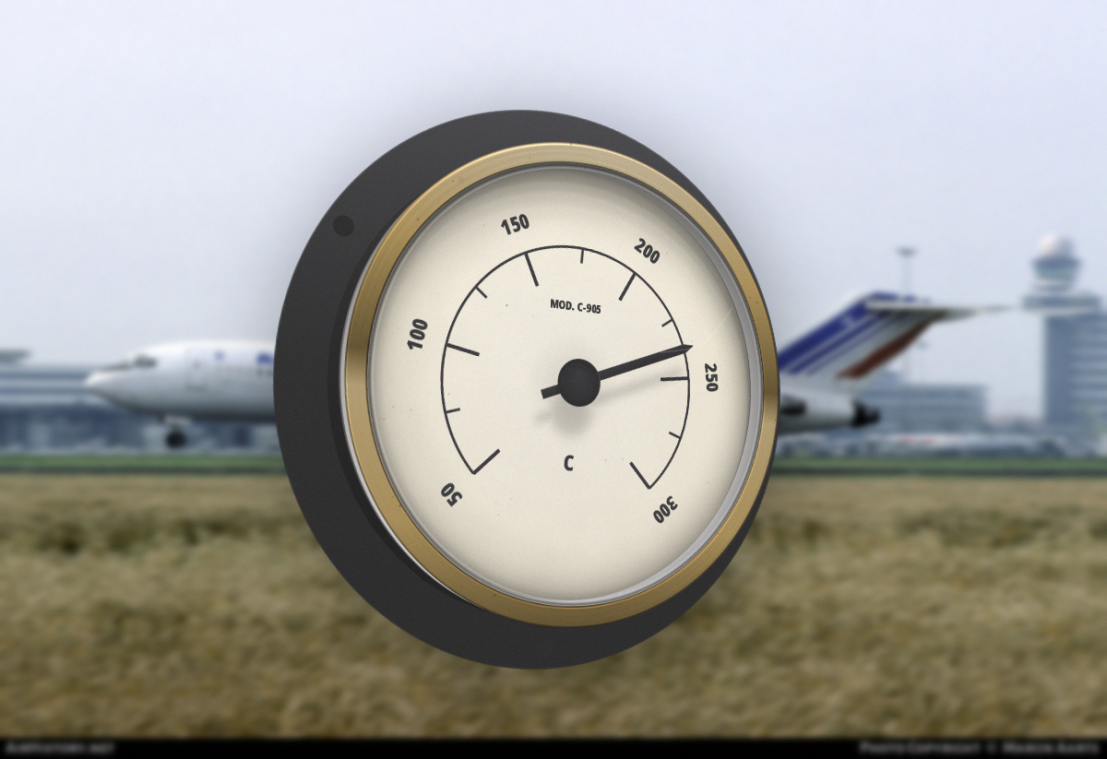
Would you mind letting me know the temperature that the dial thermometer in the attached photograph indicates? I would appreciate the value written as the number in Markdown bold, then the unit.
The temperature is **237.5** °C
